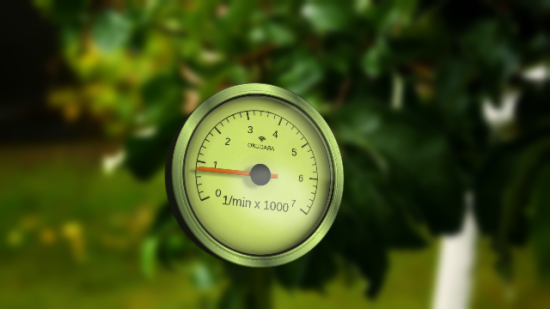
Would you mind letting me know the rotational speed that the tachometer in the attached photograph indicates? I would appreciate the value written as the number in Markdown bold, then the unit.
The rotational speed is **800** rpm
